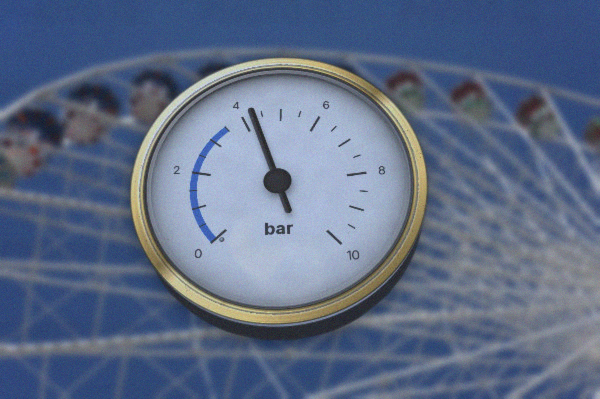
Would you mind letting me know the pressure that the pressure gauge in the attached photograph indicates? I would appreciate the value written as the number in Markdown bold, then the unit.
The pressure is **4.25** bar
